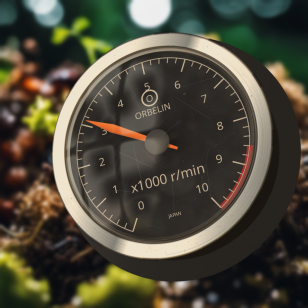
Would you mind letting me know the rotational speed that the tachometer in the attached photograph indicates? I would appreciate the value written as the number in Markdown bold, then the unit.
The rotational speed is **3100** rpm
